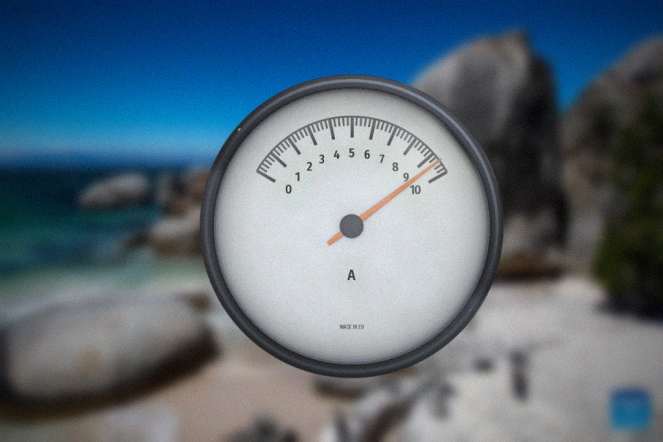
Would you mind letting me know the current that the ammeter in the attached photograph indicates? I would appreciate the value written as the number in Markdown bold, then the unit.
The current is **9.4** A
